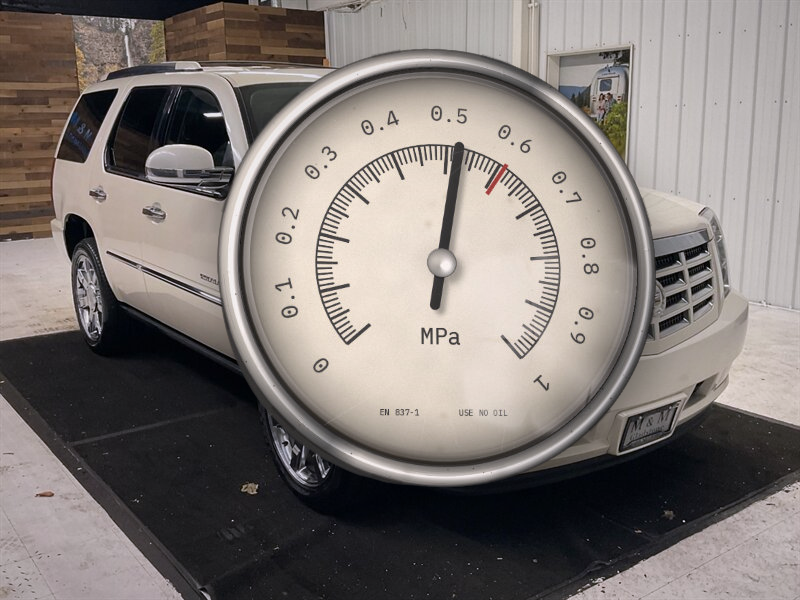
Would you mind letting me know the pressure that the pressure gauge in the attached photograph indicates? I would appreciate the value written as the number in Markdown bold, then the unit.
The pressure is **0.52** MPa
